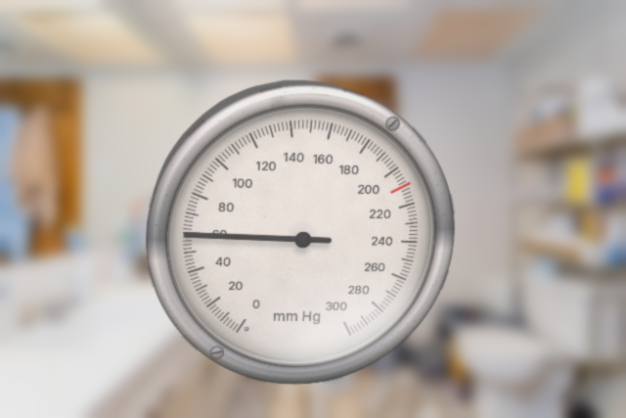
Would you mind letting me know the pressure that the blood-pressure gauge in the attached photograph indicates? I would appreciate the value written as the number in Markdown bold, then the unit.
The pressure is **60** mmHg
